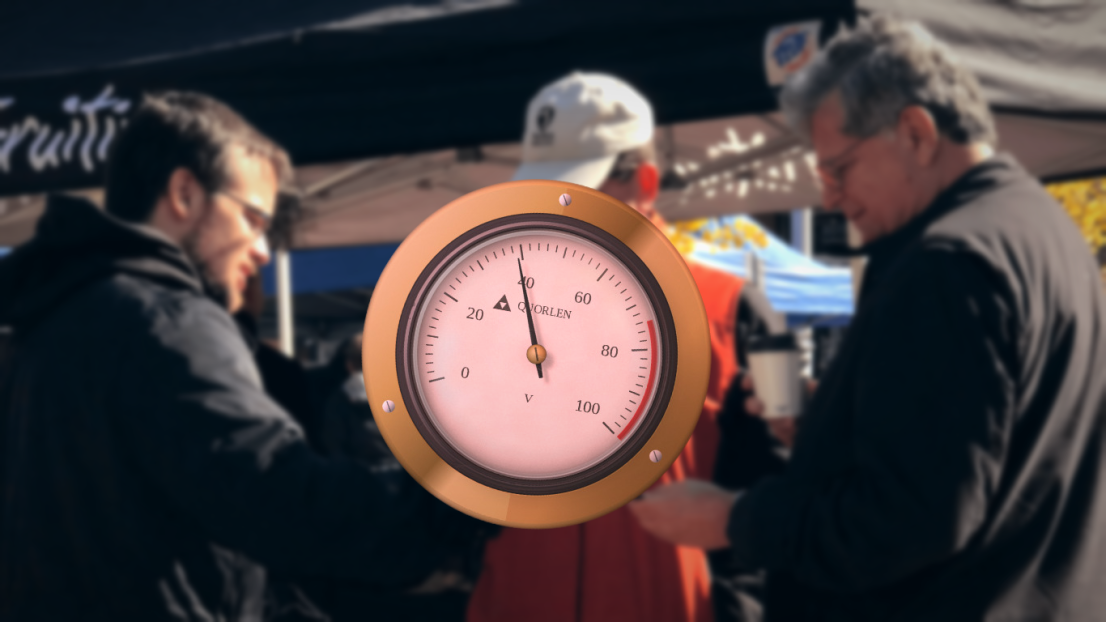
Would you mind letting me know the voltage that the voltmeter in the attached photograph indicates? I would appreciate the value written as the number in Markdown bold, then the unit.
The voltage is **39** V
